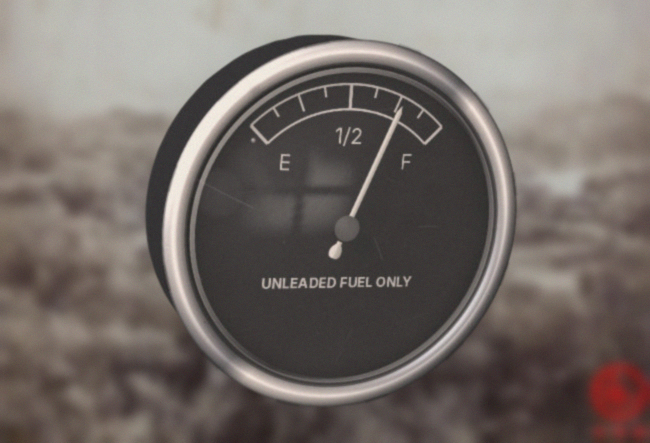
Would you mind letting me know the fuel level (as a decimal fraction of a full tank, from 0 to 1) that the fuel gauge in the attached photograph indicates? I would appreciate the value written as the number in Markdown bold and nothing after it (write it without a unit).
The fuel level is **0.75**
